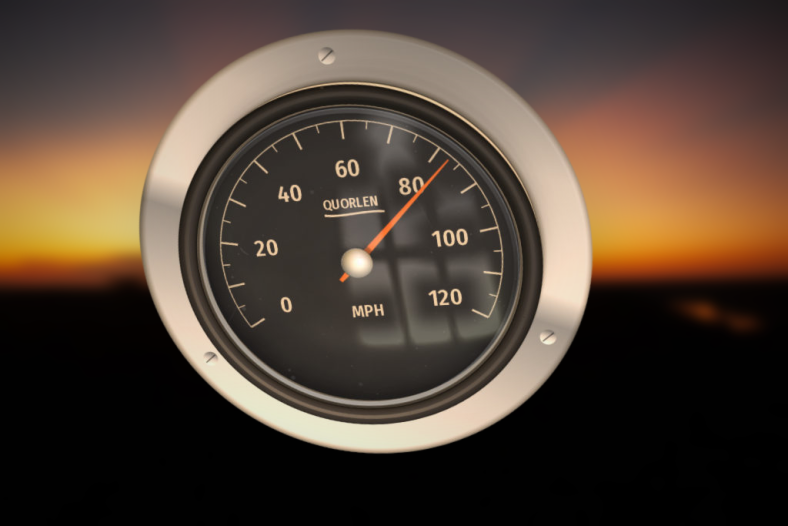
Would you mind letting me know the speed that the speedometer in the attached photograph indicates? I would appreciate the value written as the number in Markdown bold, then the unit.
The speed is **82.5** mph
